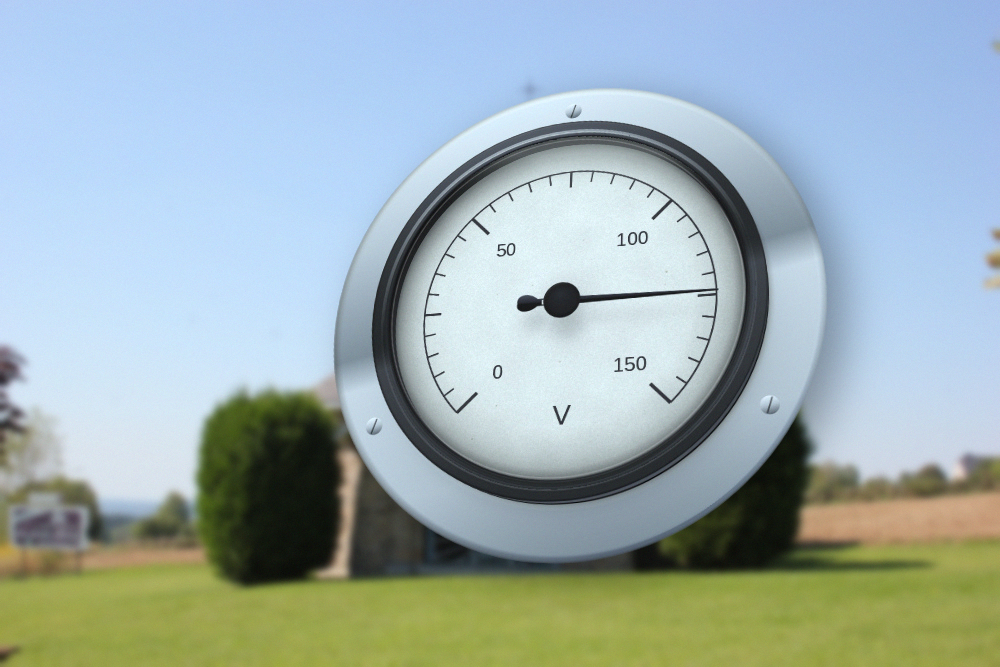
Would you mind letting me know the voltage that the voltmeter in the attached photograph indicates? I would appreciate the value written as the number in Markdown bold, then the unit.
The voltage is **125** V
